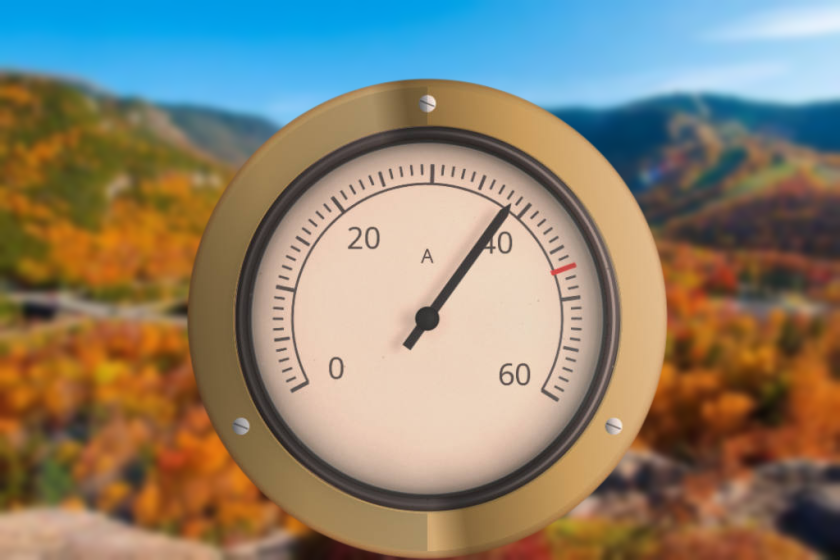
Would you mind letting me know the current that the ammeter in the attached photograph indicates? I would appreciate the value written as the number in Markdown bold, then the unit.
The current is **38.5** A
